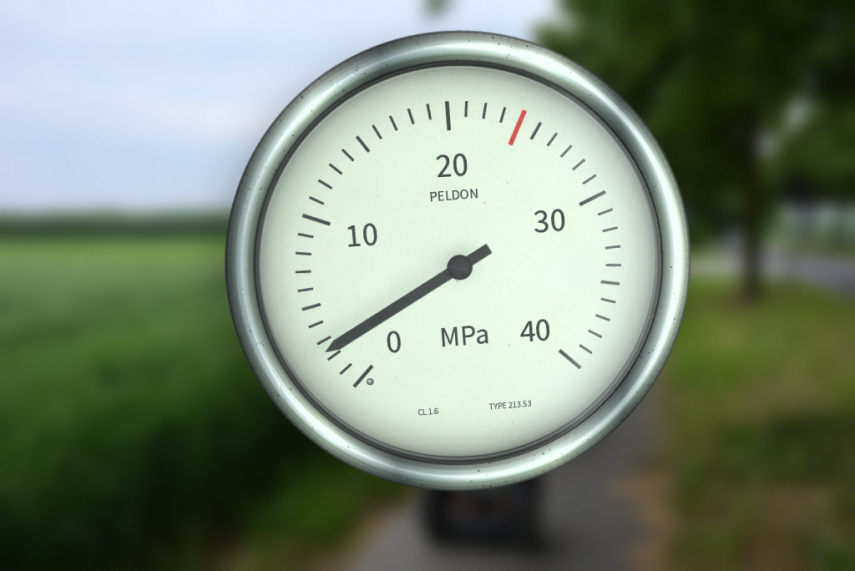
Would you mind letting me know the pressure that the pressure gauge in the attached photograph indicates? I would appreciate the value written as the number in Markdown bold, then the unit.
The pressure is **2.5** MPa
